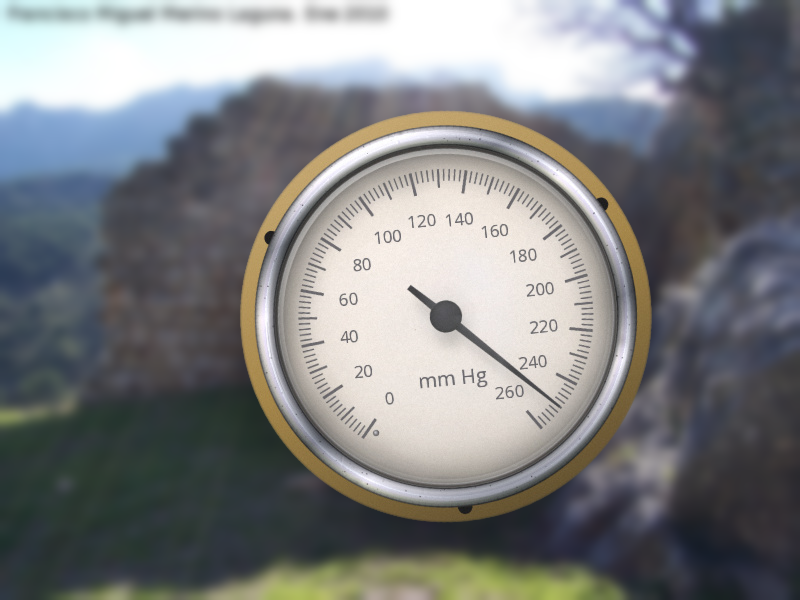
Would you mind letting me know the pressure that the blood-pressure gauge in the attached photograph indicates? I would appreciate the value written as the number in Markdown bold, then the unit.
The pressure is **250** mmHg
